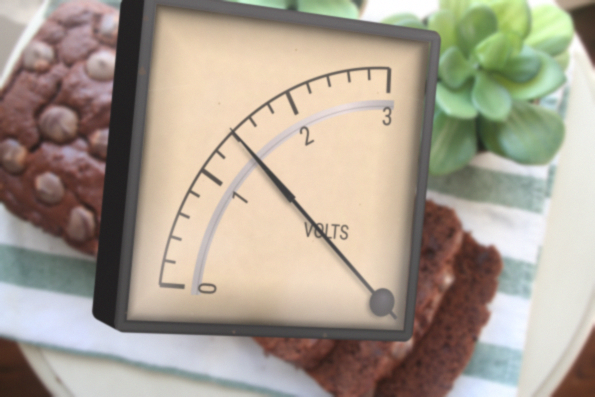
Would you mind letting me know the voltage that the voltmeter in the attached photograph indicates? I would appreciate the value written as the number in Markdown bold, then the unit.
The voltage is **1.4** V
